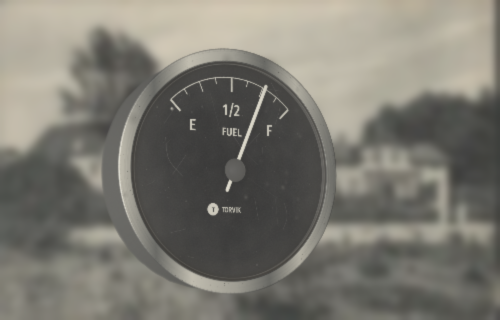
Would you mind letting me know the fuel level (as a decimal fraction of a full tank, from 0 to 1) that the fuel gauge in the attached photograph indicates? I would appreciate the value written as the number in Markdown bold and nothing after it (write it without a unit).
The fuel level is **0.75**
